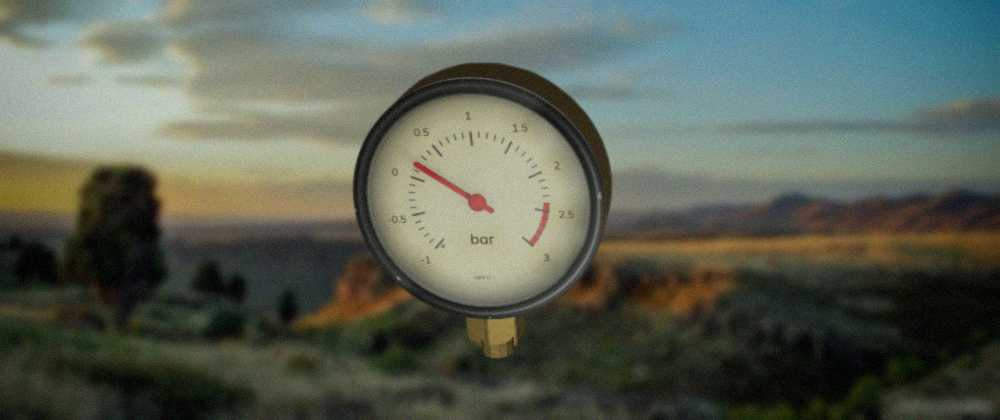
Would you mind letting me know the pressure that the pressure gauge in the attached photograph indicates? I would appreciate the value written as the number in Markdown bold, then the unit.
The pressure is **0.2** bar
